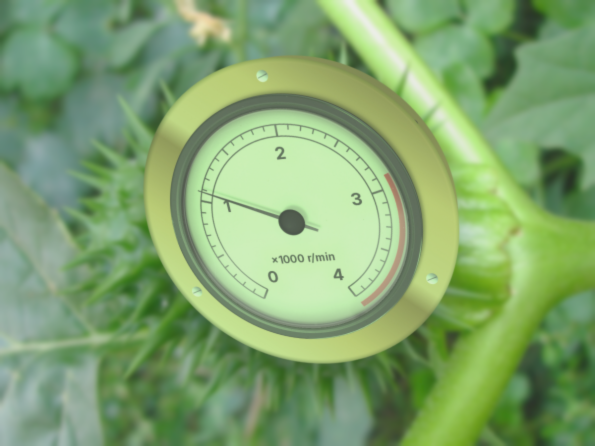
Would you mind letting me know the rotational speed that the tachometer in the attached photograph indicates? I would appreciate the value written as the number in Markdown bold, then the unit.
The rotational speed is **1100** rpm
